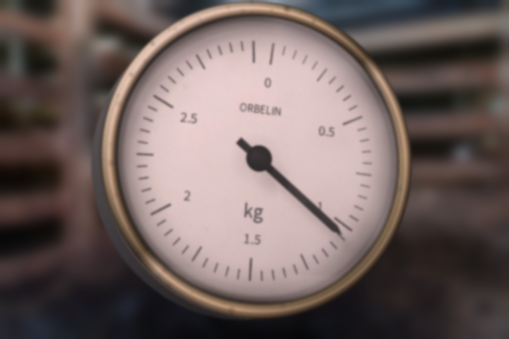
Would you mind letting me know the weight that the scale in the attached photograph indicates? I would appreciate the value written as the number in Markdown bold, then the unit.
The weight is **1.05** kg
